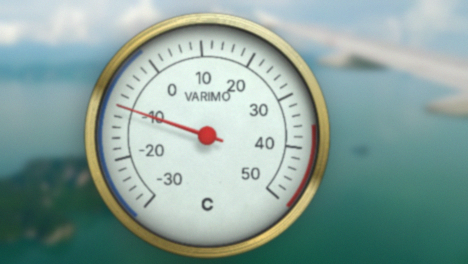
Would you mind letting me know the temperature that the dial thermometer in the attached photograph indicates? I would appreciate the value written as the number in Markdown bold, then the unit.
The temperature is **-10** °C
